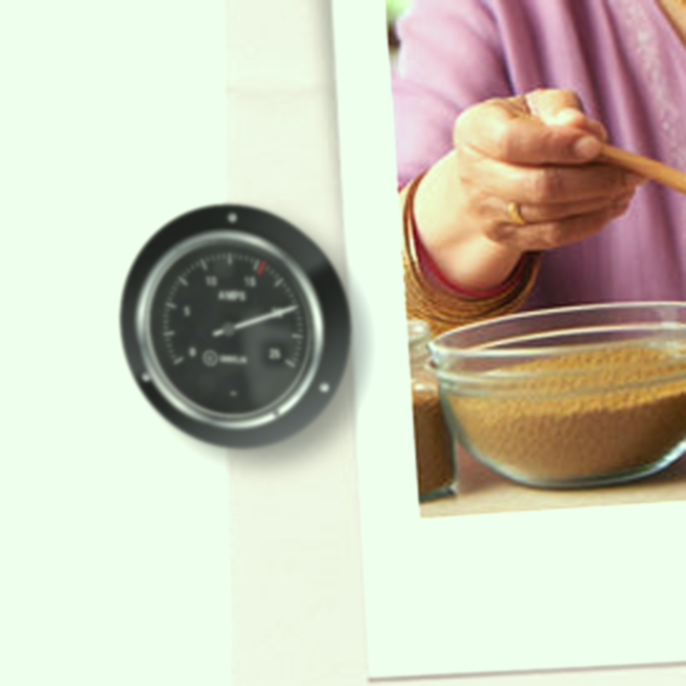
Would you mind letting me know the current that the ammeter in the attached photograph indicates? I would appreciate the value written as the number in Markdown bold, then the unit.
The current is **20** A
